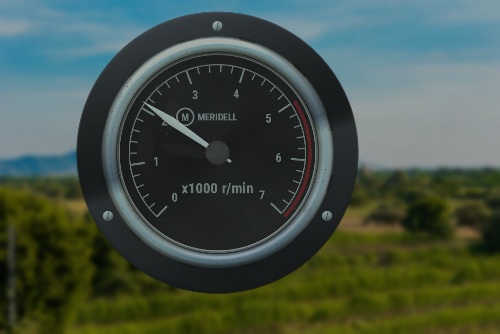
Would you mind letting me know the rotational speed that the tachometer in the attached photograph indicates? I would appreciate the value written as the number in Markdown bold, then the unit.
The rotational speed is **2100** rpm
